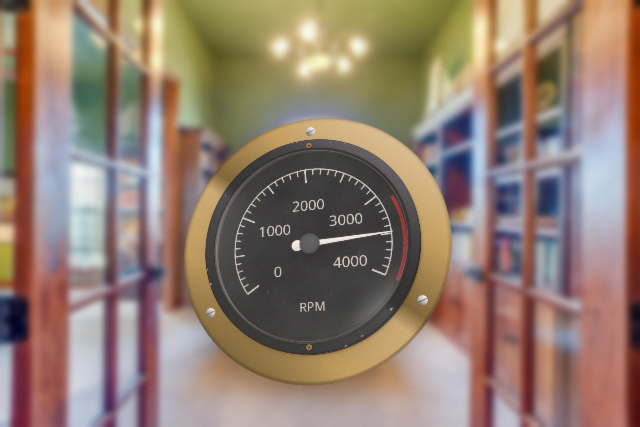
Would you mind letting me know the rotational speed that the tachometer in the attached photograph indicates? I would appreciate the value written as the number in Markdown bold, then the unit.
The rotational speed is **3500** rpm
